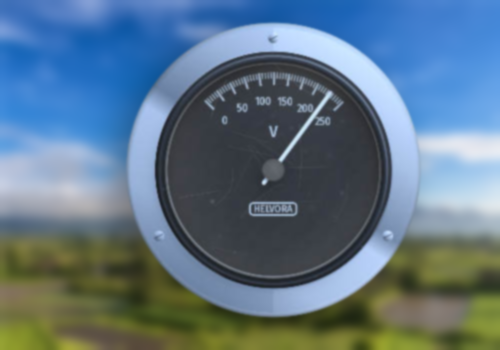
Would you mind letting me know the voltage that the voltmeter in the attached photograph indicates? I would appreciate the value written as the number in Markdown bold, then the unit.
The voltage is **225** V
